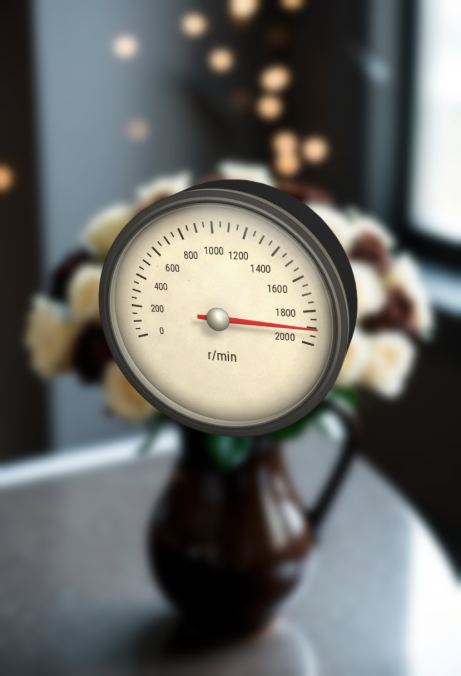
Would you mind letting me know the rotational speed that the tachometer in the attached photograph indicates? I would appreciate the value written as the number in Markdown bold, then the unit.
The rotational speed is **1900** rpm
